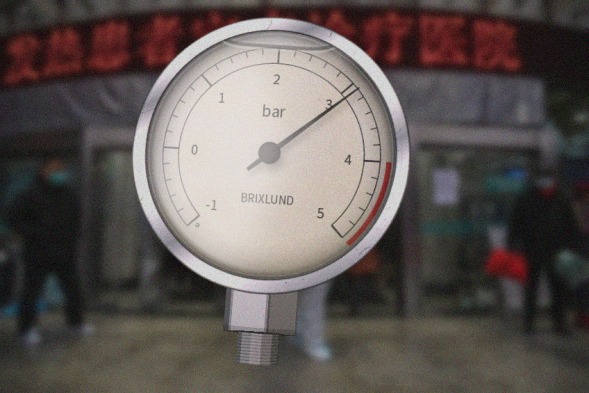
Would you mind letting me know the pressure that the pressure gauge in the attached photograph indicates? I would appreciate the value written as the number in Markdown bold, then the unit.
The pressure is **3.1** bar
